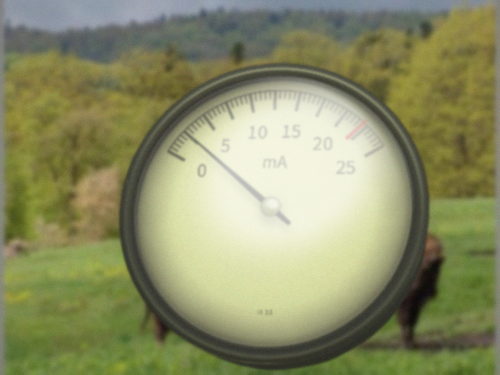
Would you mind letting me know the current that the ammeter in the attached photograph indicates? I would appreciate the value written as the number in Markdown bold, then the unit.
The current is **2.5** mA
